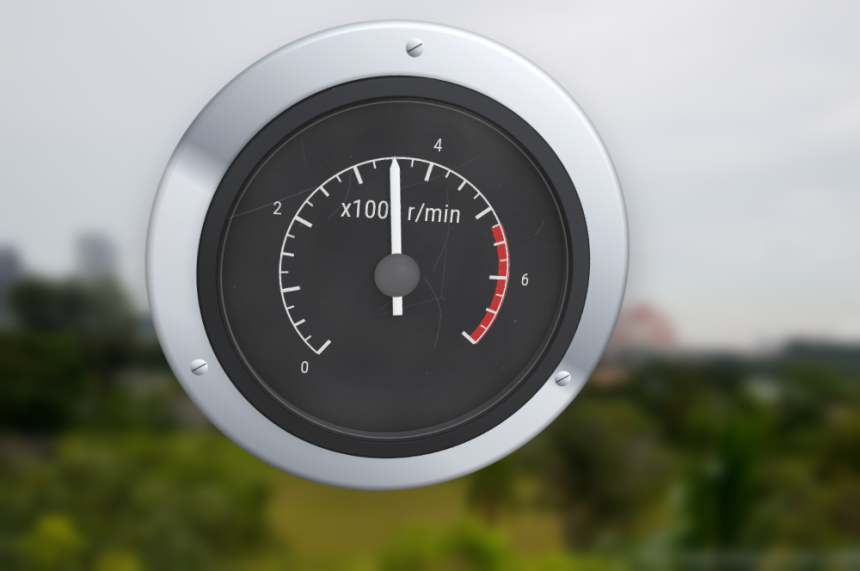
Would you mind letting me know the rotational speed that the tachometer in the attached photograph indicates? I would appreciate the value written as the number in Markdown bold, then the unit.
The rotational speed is **3500** rpm
